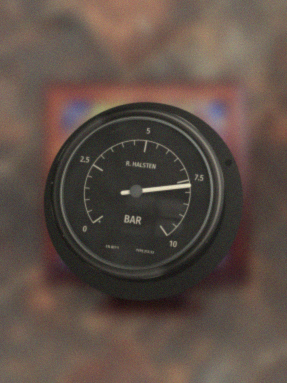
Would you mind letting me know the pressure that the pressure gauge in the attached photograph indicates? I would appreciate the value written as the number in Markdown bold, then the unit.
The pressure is **7.75** bar
